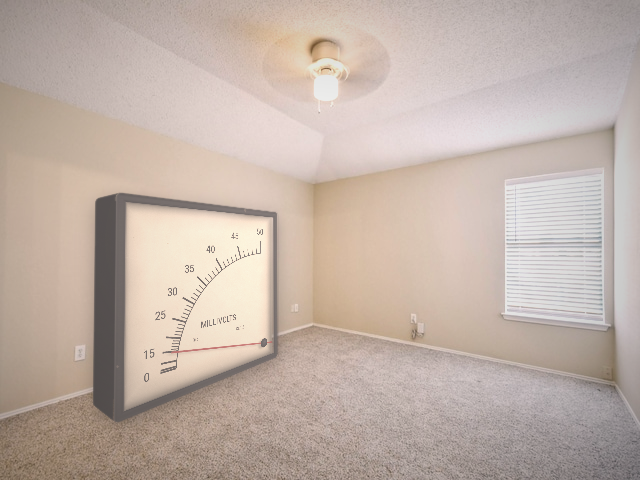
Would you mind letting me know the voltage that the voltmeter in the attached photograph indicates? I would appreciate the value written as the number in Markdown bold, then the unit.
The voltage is **15** mV
